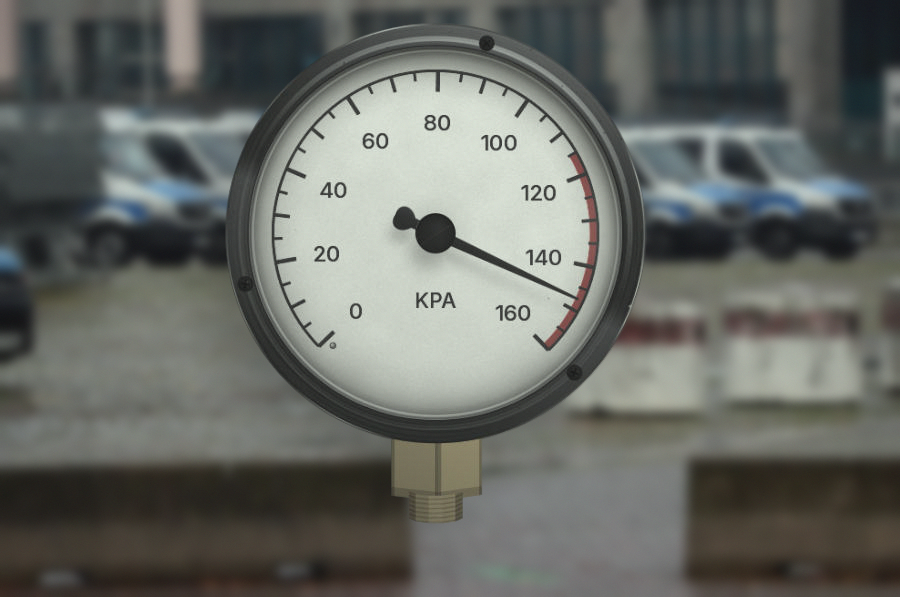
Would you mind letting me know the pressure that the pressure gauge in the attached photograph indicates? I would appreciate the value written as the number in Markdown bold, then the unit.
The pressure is **147.5** kPa
